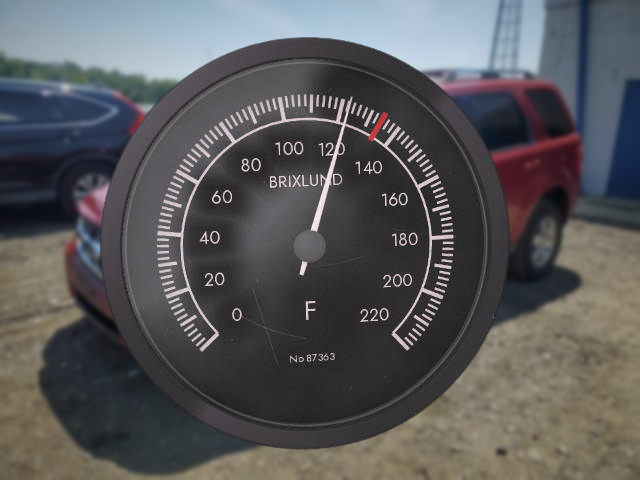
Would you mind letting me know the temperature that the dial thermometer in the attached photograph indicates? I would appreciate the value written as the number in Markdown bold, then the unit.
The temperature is **122** °F
